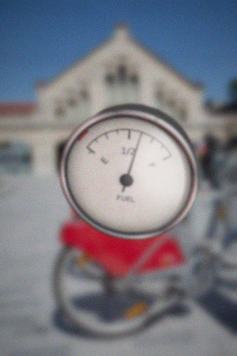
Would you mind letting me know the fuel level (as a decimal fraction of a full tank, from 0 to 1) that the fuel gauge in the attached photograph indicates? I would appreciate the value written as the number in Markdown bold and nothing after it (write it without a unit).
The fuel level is **0.625**
